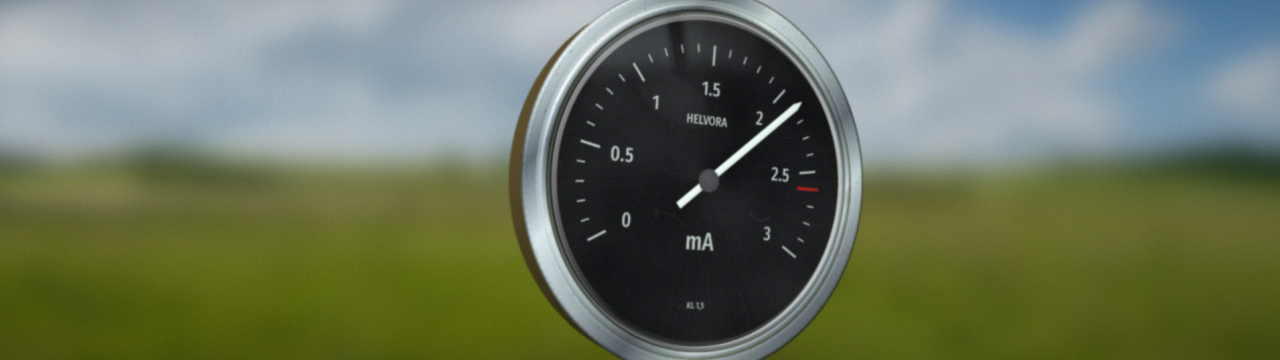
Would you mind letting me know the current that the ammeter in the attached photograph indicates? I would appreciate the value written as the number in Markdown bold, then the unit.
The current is **2.1** mA
